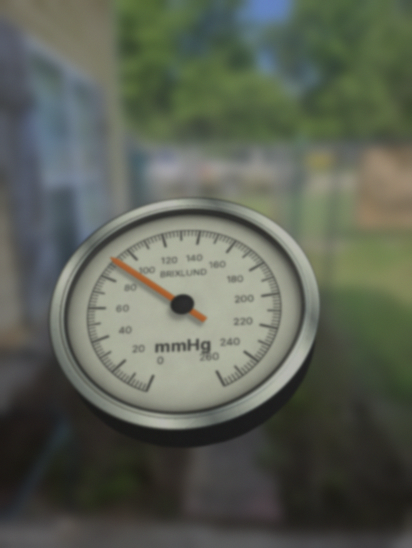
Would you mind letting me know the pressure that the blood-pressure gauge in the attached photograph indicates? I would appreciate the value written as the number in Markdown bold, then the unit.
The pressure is **90** mmHg
